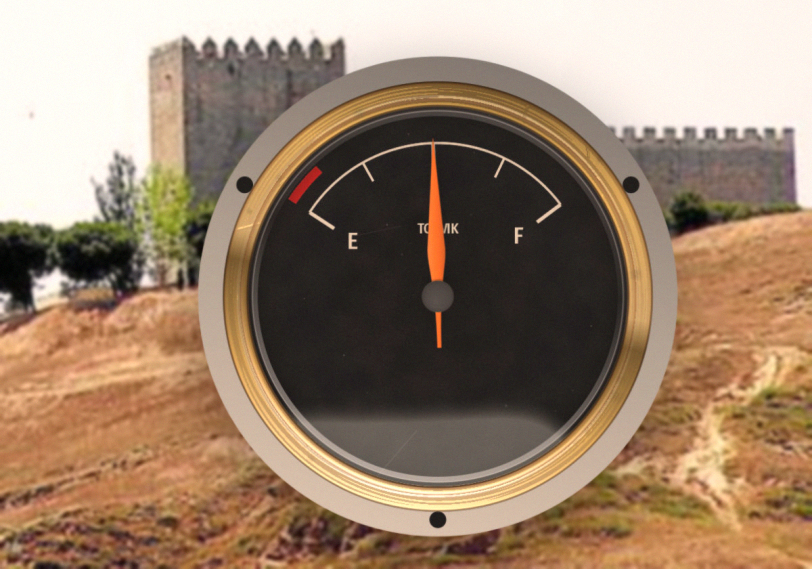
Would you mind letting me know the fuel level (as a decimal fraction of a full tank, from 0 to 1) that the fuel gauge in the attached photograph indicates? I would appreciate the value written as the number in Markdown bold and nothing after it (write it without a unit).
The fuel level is **0.5**
